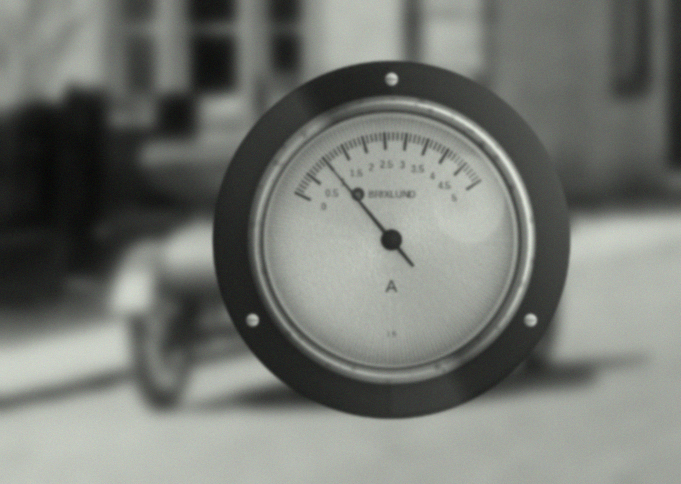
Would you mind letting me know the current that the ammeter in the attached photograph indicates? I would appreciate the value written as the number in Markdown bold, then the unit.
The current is **1** A
